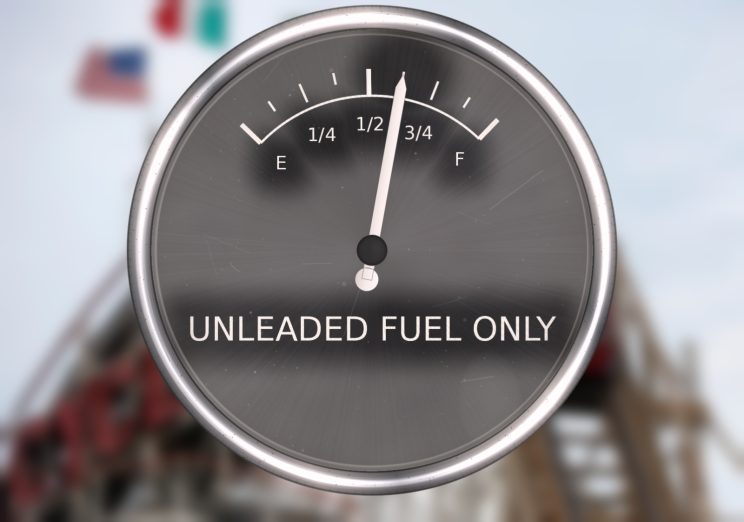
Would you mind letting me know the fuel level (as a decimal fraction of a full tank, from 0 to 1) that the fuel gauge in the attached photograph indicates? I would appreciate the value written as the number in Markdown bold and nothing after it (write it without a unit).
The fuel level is **0.625**
